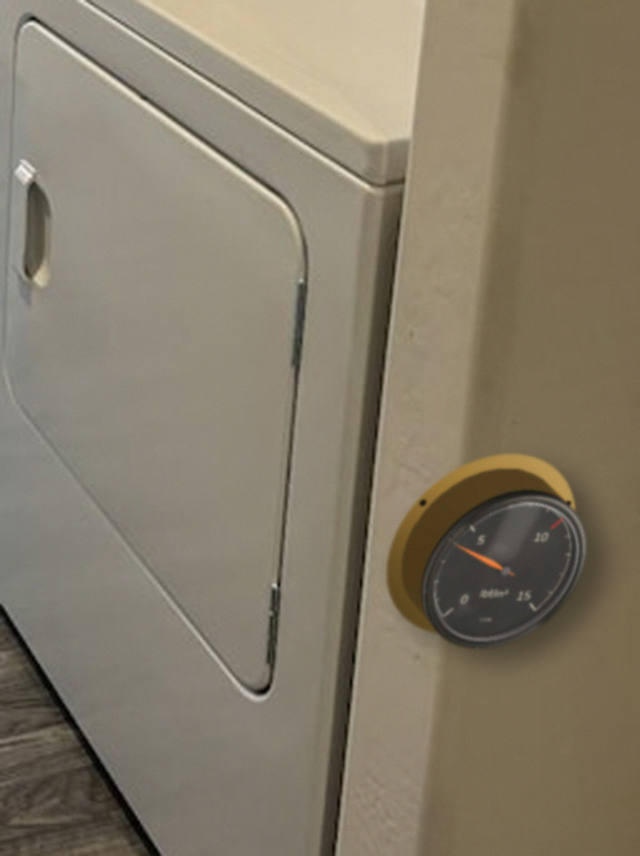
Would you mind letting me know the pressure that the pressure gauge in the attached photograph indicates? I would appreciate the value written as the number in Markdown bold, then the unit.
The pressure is **4** psi
